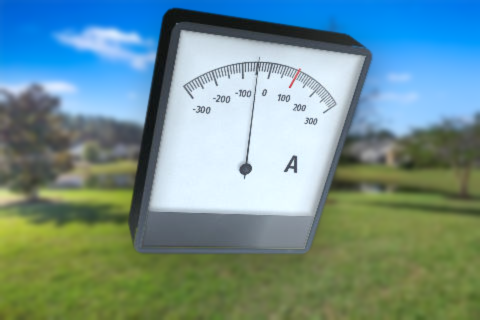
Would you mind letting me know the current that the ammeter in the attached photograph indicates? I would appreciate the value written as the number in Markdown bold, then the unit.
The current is **-50** A
